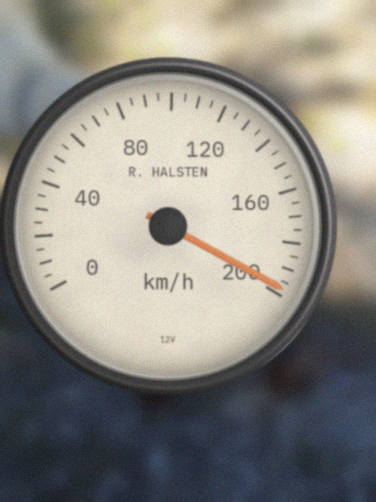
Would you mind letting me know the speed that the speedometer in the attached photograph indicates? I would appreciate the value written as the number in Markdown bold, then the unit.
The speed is **197.5** km/h
